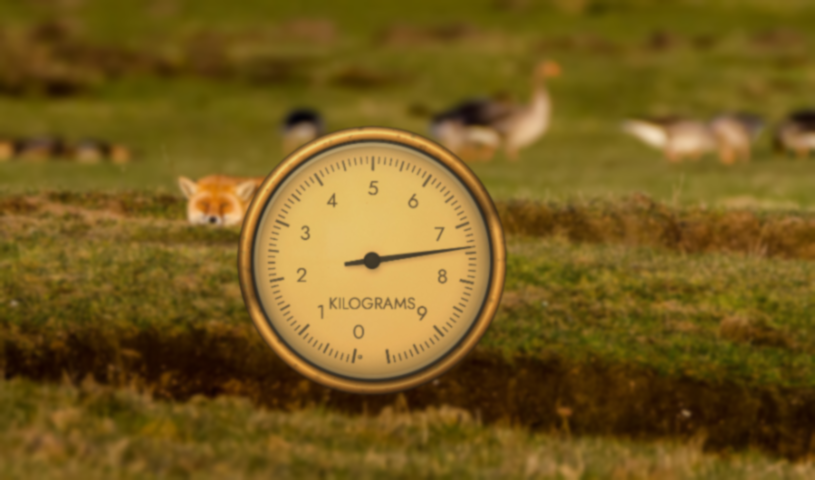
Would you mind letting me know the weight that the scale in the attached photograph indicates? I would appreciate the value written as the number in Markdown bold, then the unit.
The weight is **7.4** kg
